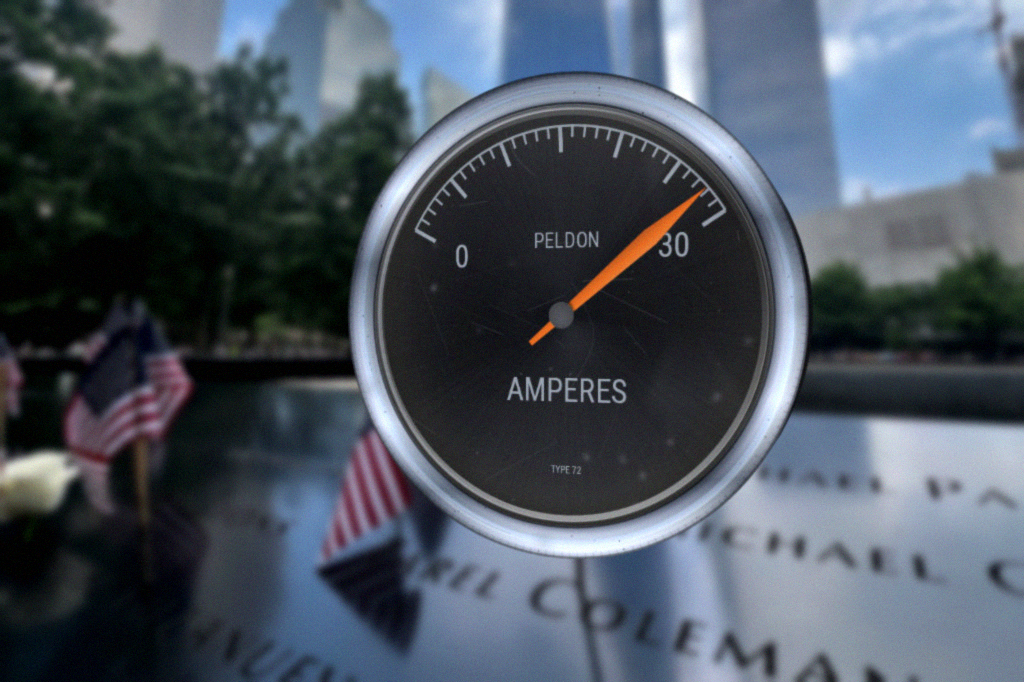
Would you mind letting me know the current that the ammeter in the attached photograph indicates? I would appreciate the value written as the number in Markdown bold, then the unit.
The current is **28** A
